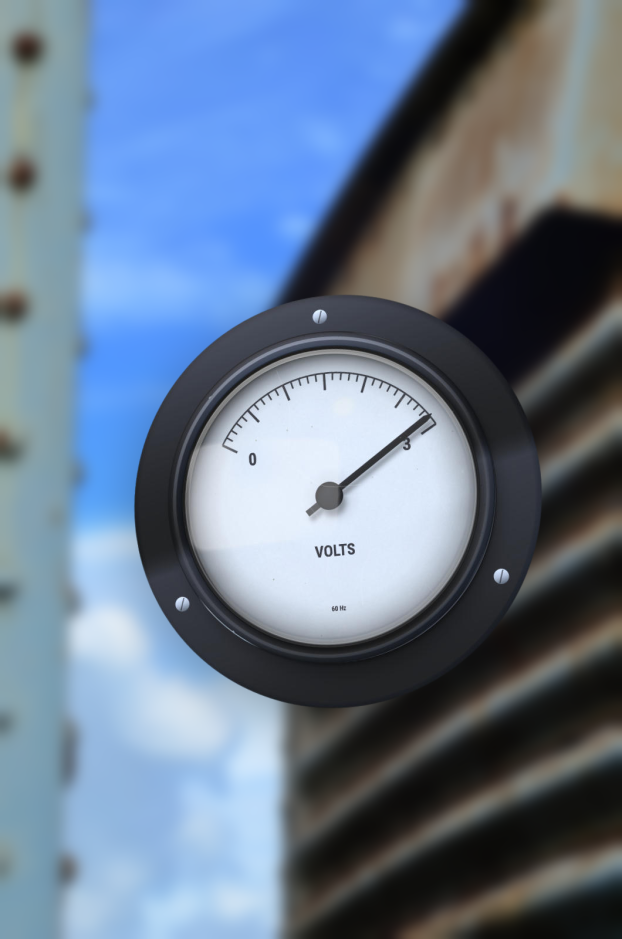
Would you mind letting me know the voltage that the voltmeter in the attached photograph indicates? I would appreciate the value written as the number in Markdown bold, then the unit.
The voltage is **2.9** V
